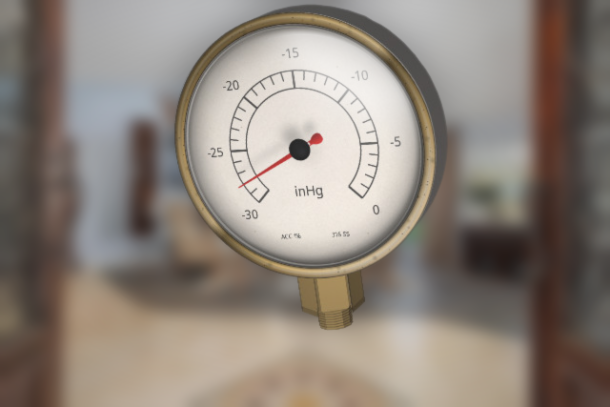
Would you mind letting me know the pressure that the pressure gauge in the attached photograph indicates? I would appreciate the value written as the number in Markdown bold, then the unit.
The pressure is **-28** inHg
